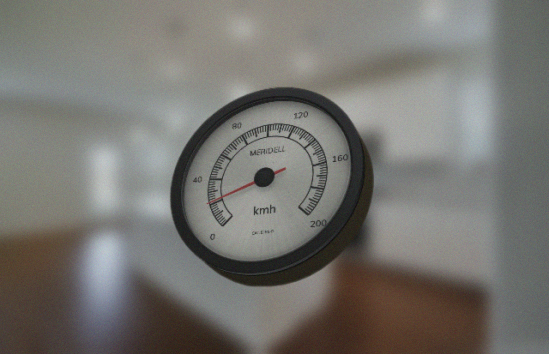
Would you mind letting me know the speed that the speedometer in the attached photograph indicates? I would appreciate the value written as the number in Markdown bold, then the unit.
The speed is **20** km/h
